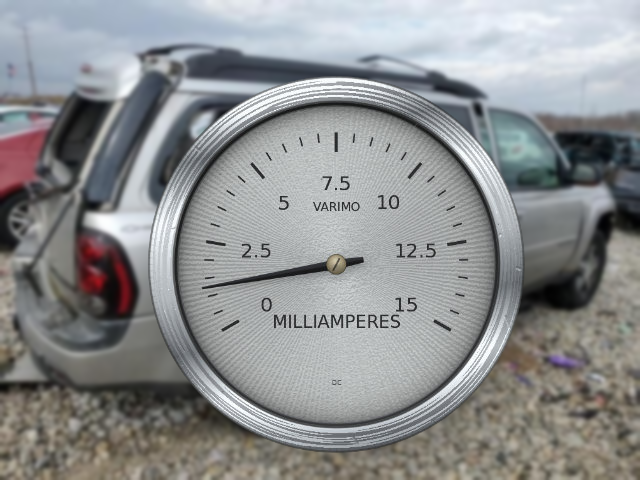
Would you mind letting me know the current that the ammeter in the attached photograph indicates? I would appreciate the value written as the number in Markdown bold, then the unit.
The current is **1.25** mA
